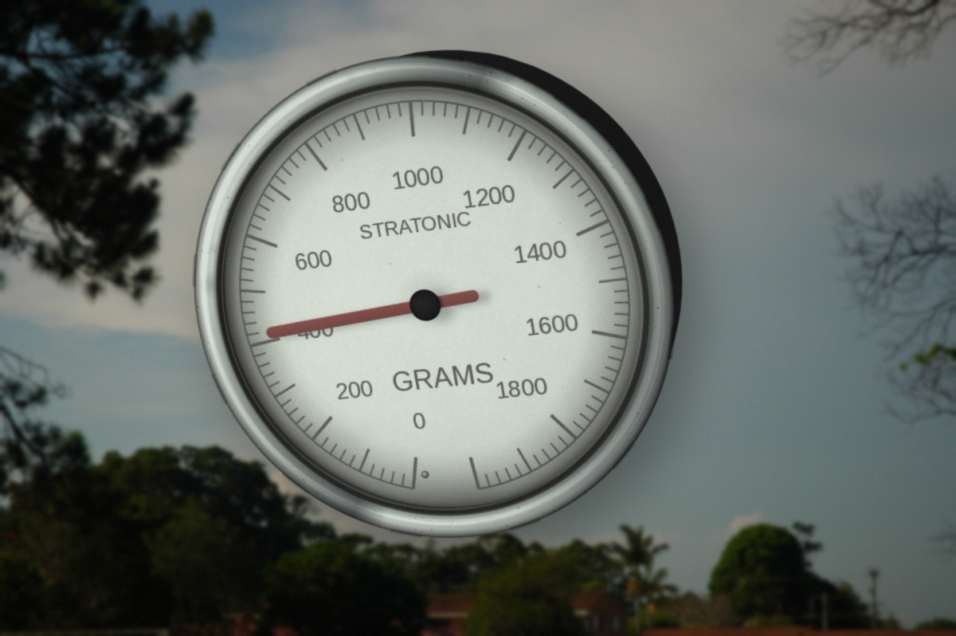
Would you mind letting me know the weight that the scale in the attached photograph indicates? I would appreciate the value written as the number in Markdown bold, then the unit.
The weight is **420** g
